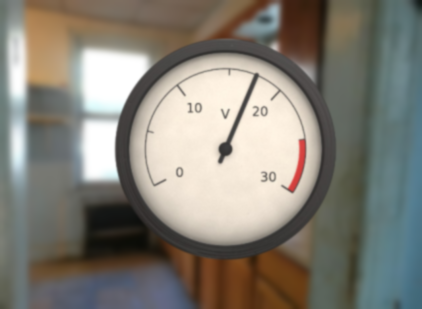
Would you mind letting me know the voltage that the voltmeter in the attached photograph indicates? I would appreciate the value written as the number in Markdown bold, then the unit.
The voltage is **17.5** V
